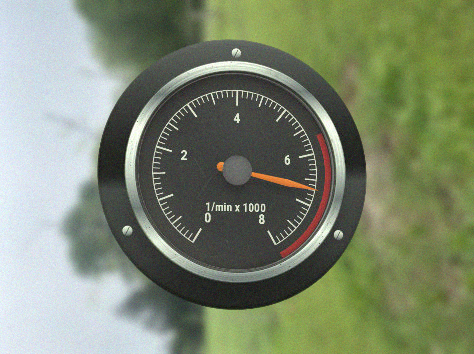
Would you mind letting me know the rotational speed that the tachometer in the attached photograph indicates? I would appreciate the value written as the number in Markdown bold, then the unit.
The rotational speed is **6700** rpm
